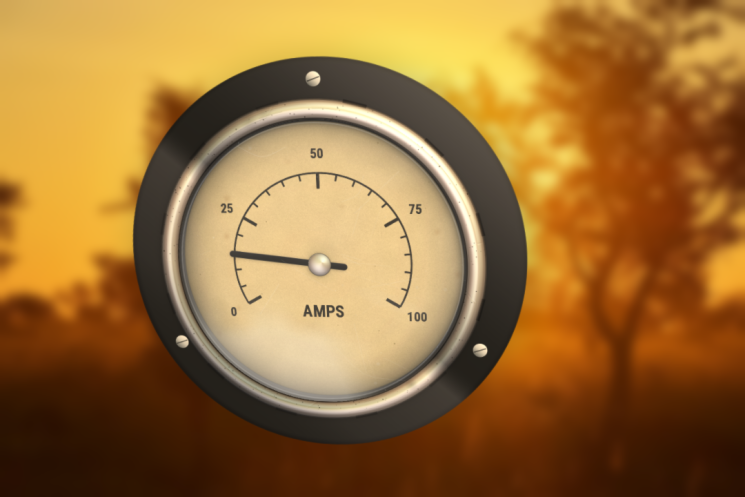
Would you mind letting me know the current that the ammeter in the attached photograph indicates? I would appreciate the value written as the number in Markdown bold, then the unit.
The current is **15** A
